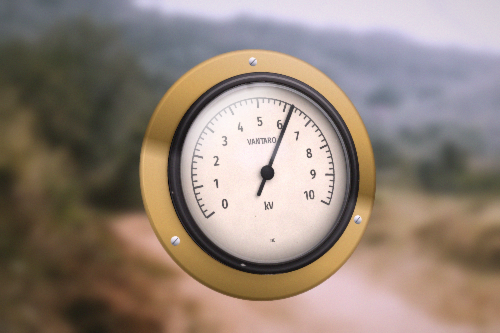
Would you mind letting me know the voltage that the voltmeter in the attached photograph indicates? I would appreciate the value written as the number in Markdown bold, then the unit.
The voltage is **6.2** kV
